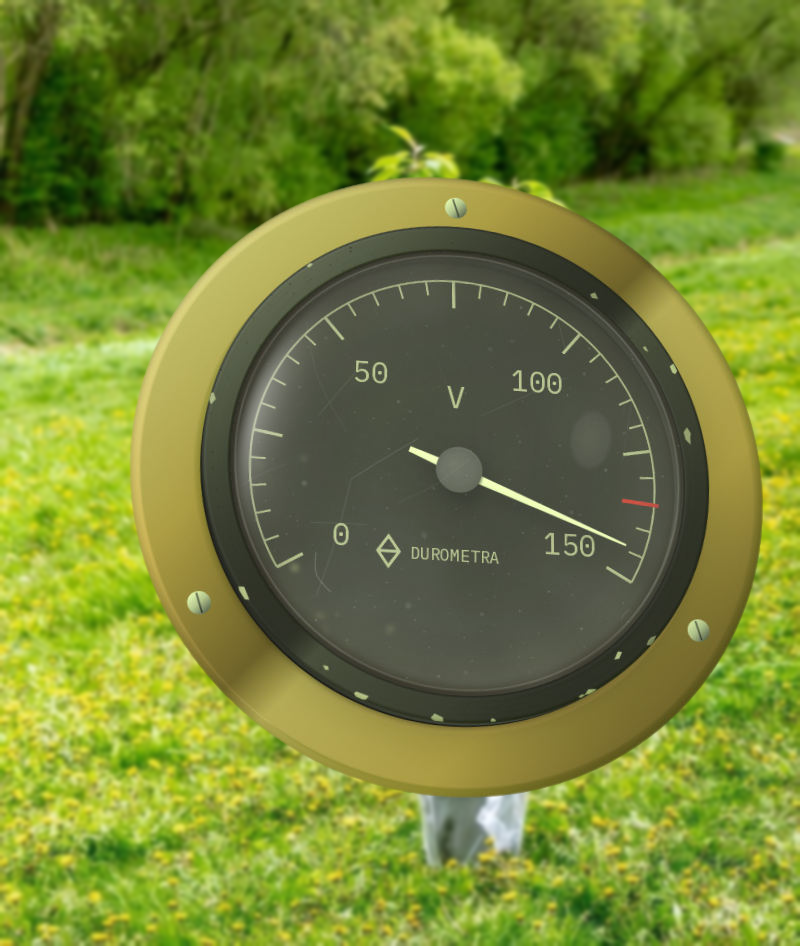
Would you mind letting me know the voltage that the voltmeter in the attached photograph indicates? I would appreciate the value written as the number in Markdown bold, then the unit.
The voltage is **145** V
